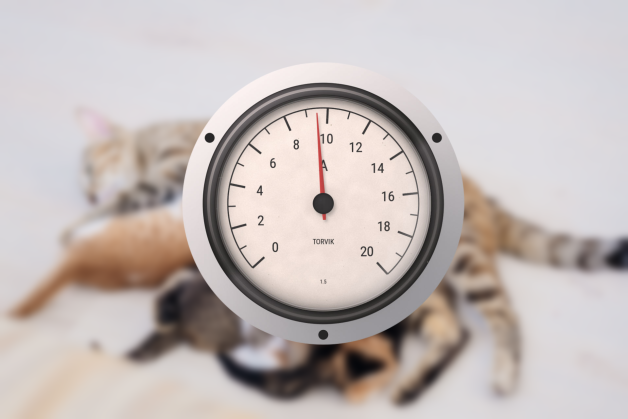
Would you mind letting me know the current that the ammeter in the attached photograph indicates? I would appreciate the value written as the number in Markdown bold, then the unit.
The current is **9.5** A
